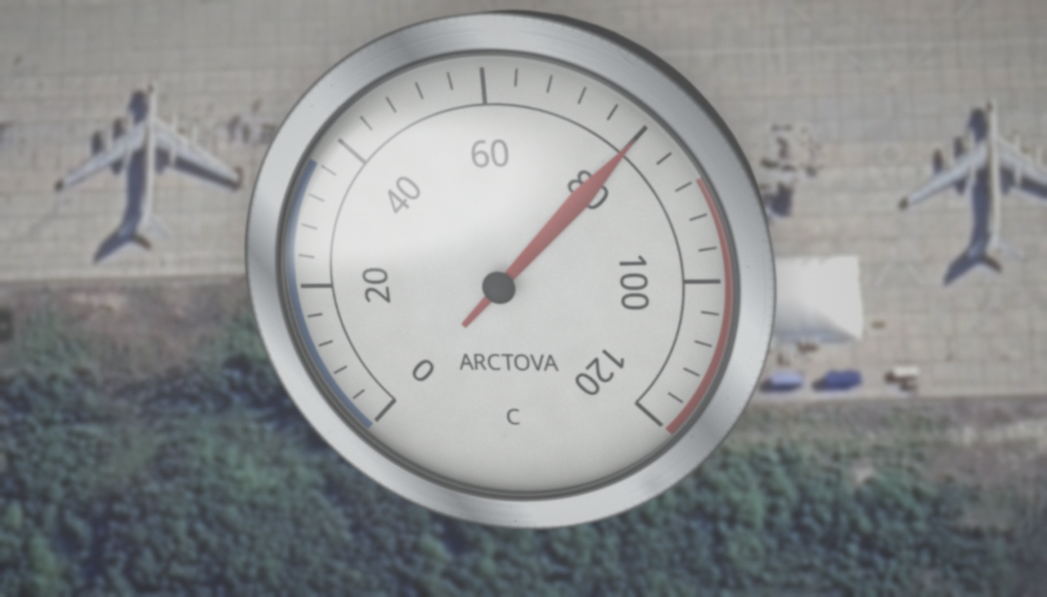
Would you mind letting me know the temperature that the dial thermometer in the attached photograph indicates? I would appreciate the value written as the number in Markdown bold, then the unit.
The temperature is **80** °C
